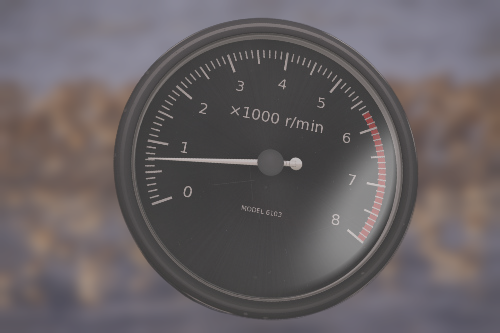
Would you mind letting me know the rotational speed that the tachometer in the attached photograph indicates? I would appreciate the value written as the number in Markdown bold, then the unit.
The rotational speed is **700** rpm
